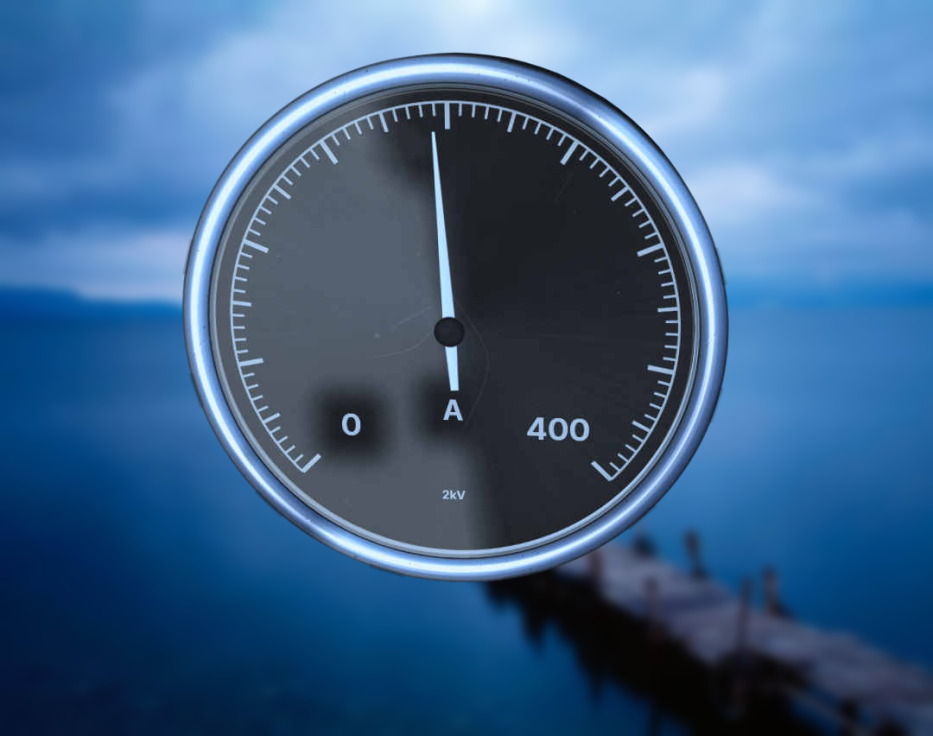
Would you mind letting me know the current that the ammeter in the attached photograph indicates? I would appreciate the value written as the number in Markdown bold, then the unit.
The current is **195** A
